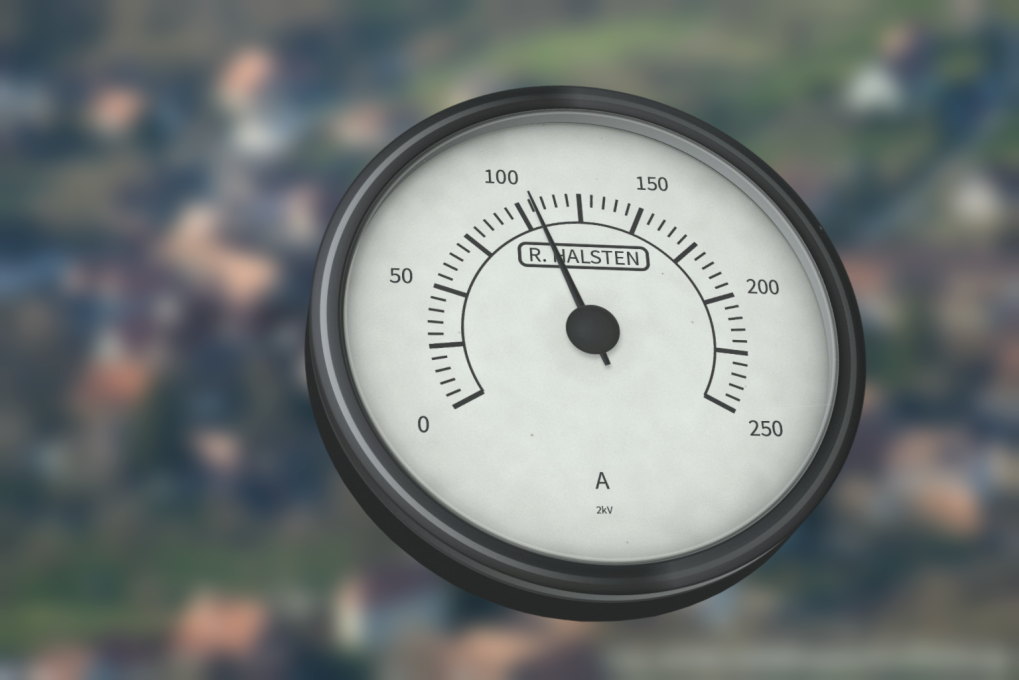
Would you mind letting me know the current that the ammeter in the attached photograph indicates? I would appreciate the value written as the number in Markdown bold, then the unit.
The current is **105** A
